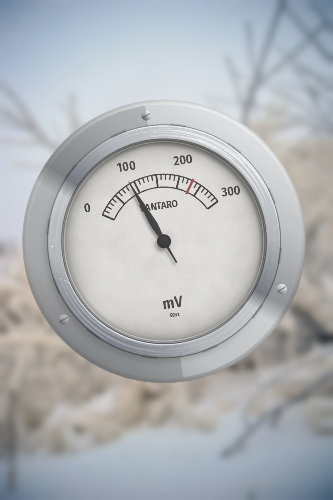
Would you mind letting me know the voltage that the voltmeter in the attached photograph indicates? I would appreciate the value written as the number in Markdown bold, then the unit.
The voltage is **90** mV
